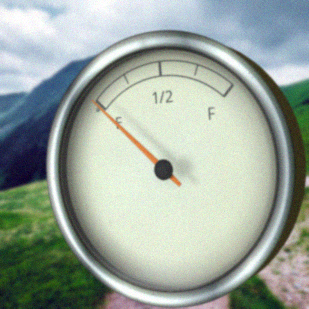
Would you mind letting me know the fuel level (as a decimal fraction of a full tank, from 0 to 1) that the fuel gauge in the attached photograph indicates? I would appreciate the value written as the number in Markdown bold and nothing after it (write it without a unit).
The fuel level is **0**
